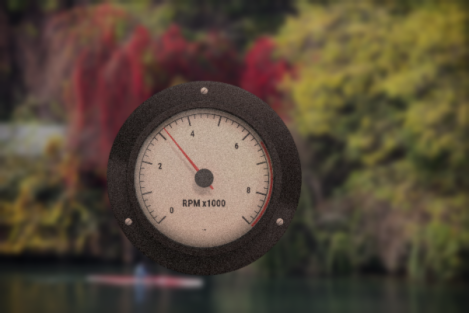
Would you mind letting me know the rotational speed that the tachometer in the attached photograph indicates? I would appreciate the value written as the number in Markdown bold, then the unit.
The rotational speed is **3200** rpm
